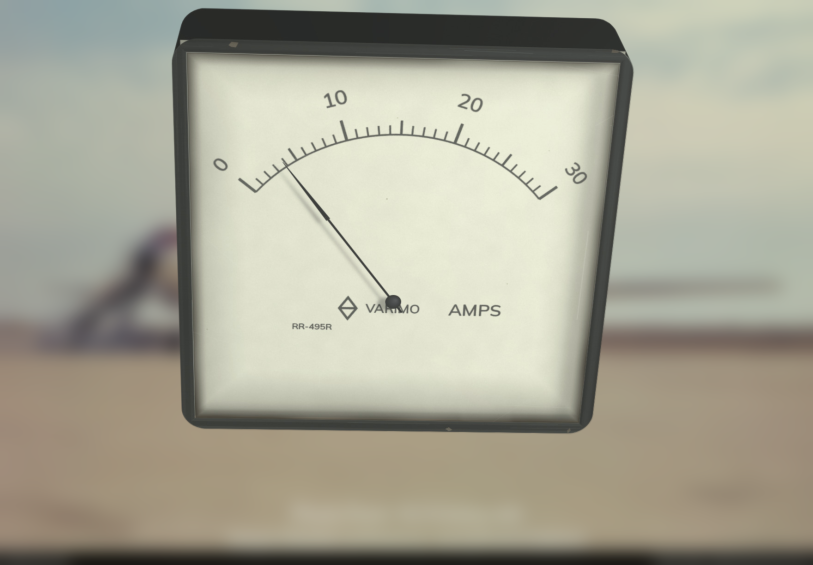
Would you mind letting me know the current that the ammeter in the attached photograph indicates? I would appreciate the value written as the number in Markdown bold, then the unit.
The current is **4** A
